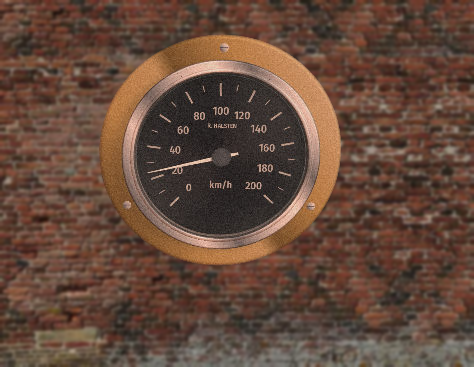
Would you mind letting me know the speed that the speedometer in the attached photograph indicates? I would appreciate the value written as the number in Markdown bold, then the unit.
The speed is **25** km/h
